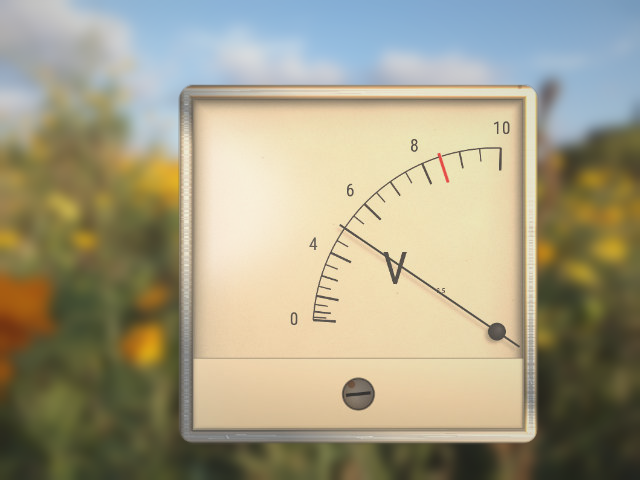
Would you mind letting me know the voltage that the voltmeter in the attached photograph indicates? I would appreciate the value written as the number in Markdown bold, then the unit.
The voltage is **5** V
